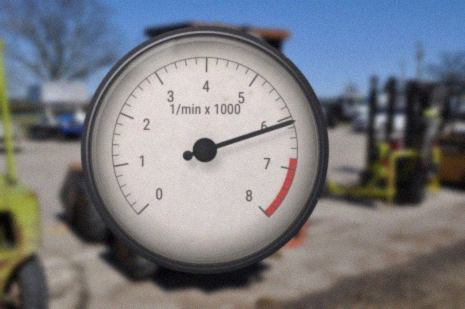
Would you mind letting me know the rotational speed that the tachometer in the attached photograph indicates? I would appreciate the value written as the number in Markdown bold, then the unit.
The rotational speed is **6100** rpm
